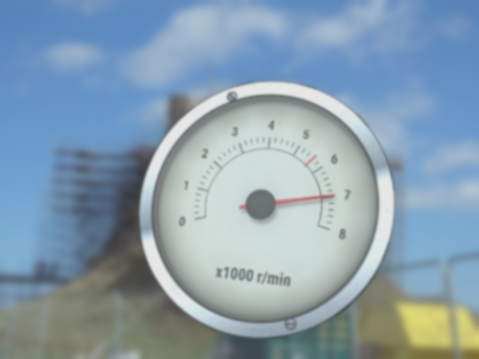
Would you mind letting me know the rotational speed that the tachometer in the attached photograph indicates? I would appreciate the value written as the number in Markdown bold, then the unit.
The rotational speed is **7000** rpm
